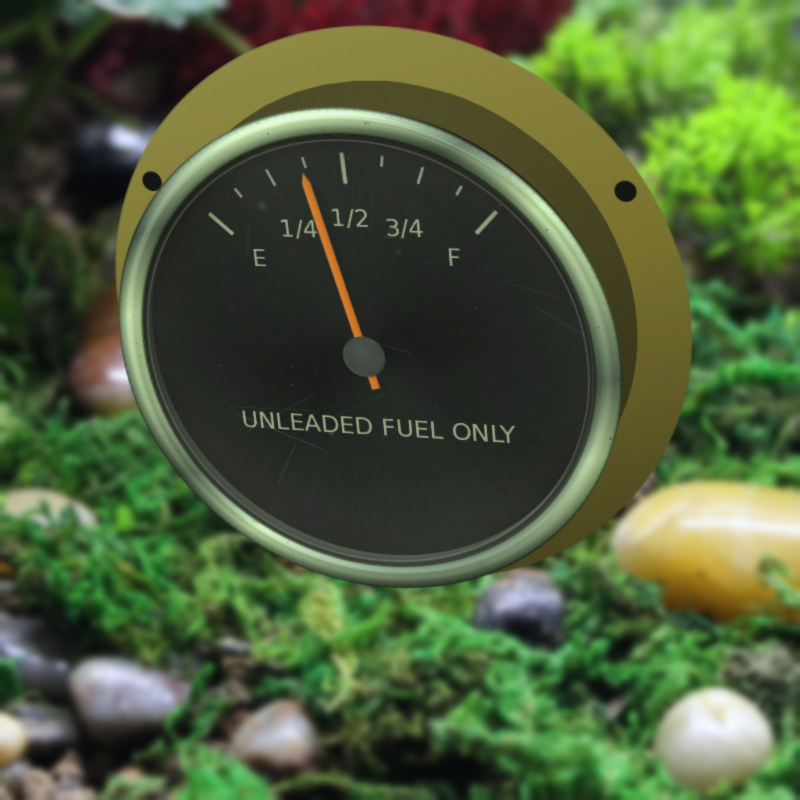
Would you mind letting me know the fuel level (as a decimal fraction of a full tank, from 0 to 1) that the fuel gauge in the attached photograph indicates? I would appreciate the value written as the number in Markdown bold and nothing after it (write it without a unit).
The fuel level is **0.375**
